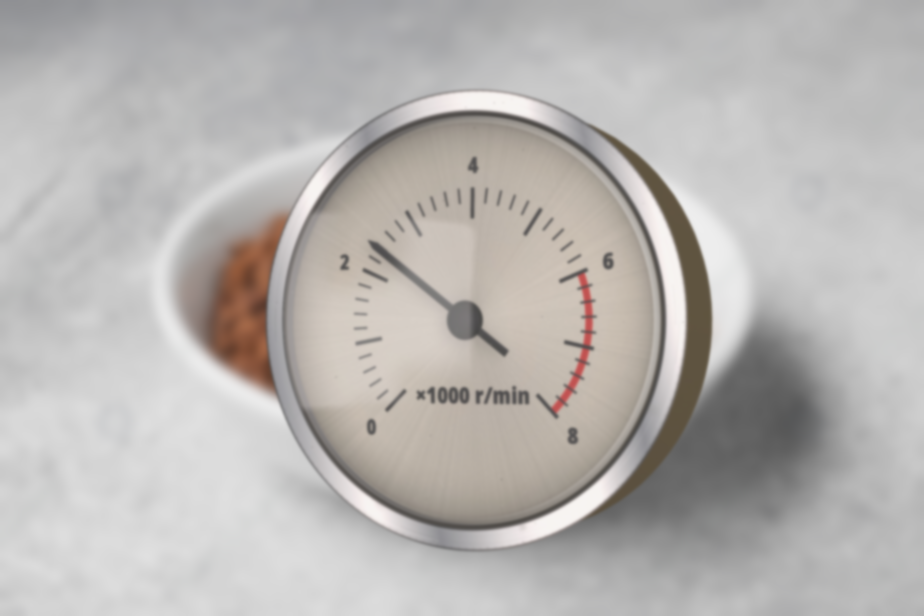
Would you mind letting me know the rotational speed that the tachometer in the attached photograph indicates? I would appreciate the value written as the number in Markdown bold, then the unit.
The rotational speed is **2400** rpm
